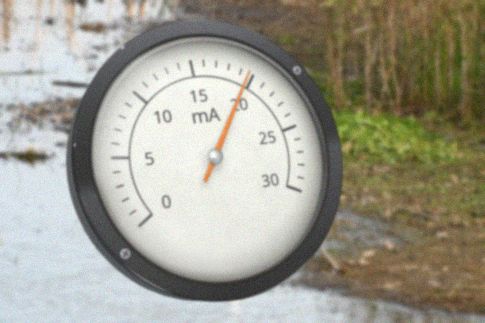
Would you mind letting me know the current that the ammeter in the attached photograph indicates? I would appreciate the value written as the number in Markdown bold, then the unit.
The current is **19.5** mA
